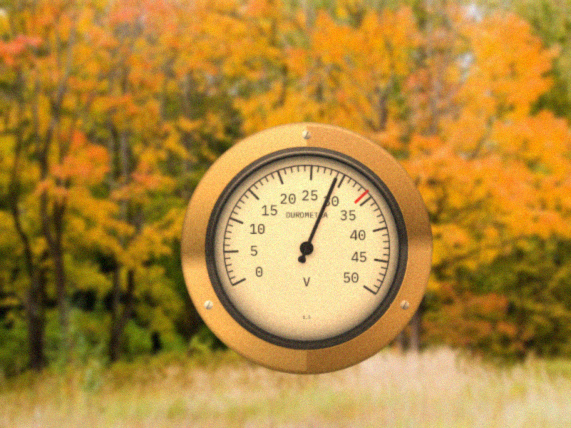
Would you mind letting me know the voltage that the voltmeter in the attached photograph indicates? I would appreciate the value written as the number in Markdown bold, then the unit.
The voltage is **29** V
